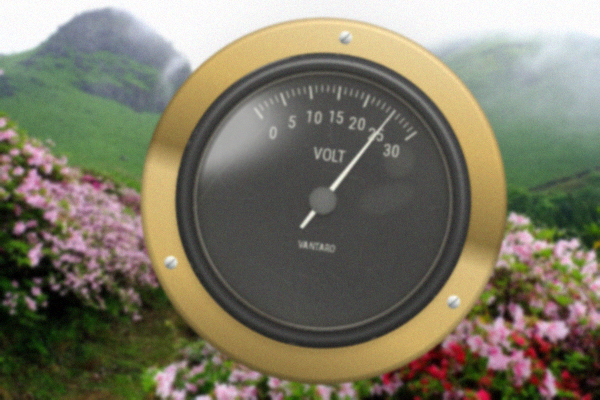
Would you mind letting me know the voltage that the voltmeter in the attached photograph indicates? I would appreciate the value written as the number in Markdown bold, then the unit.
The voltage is **25** V
